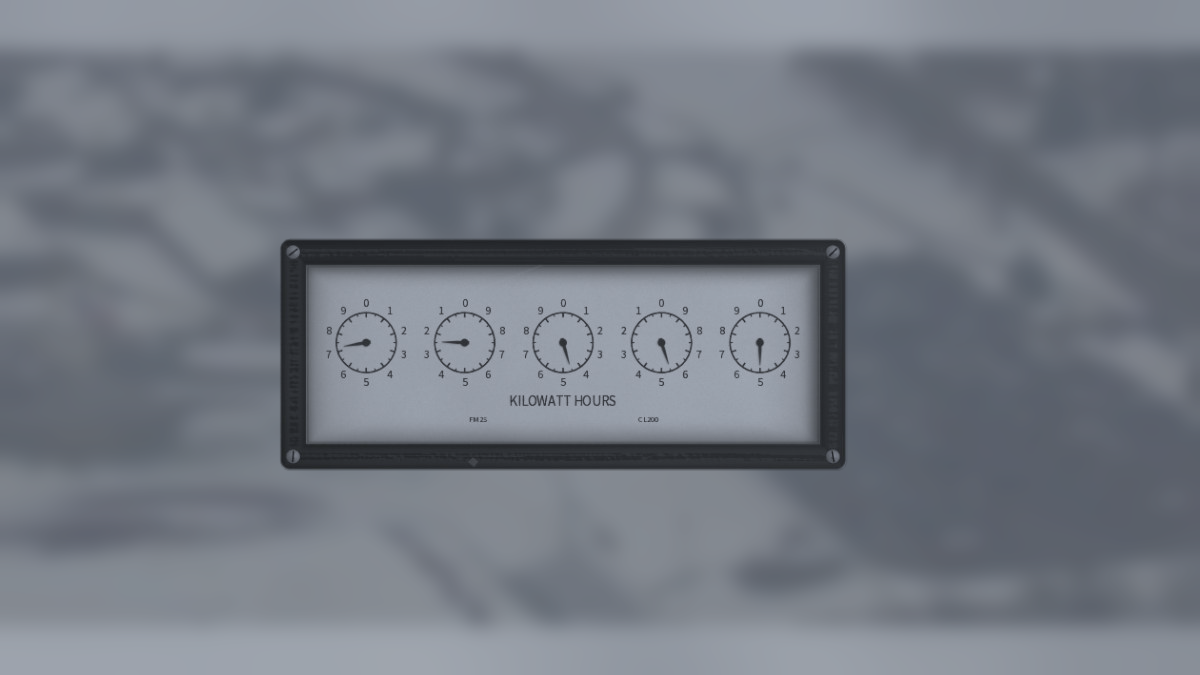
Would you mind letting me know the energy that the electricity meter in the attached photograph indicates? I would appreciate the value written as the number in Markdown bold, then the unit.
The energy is **72455** kWh
